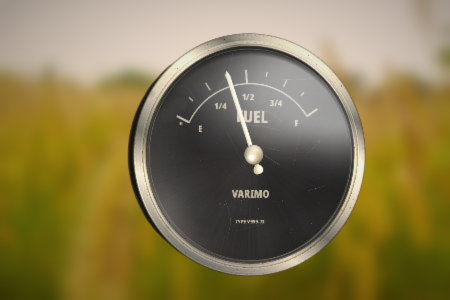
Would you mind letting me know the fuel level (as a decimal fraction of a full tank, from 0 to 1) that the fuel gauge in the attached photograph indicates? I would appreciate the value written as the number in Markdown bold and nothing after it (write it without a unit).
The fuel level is **0.375**
